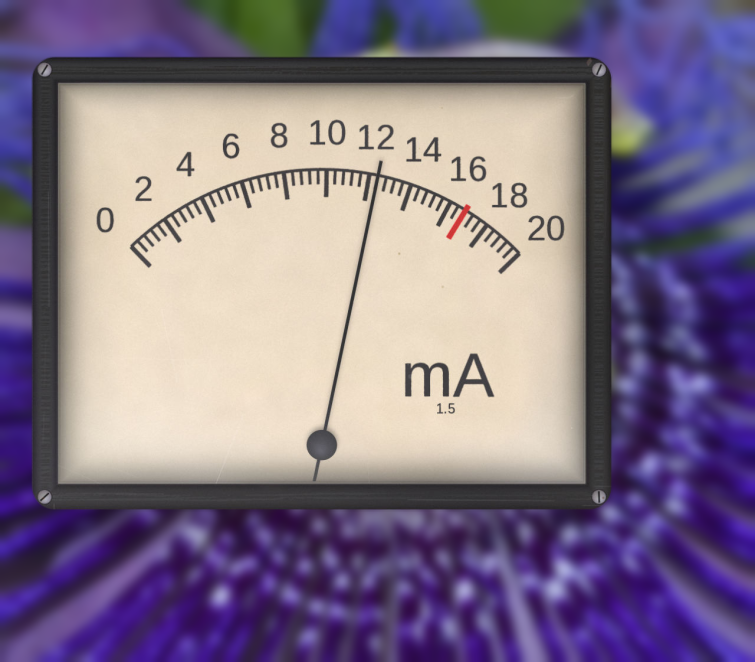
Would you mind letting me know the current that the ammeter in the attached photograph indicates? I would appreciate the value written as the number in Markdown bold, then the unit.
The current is **12.4** mA
